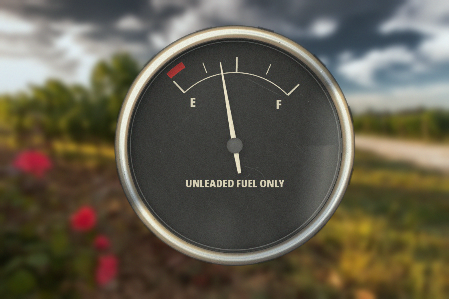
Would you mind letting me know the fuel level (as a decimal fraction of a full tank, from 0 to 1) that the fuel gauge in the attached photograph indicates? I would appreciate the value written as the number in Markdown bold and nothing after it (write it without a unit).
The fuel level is **0.375**
